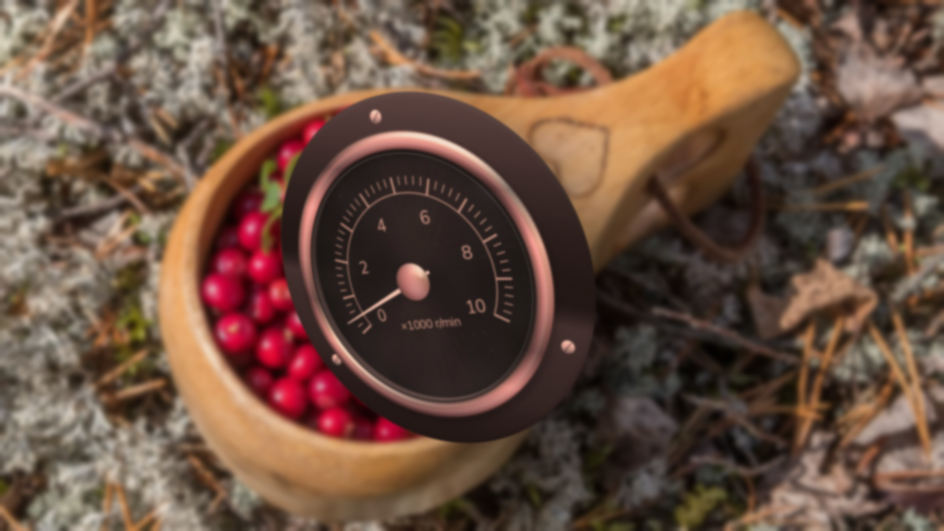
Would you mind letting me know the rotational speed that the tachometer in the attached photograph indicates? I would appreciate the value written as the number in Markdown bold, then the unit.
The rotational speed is **400** rpm
